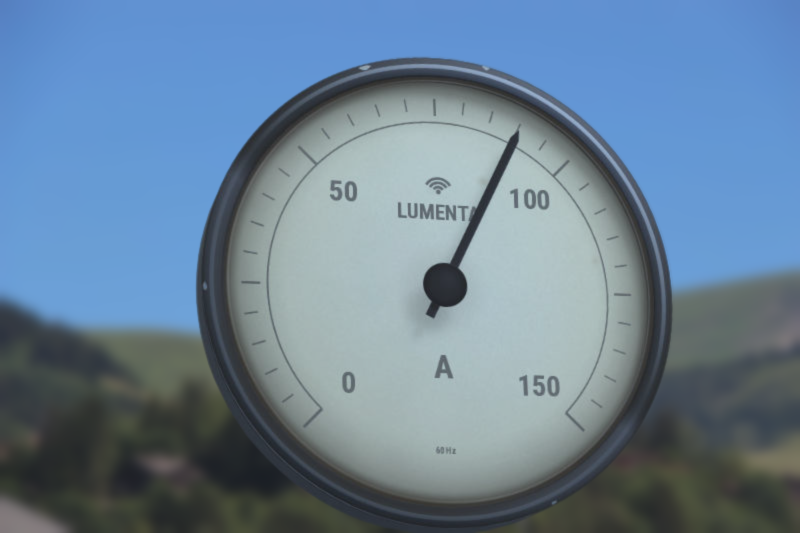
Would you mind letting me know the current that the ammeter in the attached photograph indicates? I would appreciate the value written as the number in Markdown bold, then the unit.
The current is **90** A
